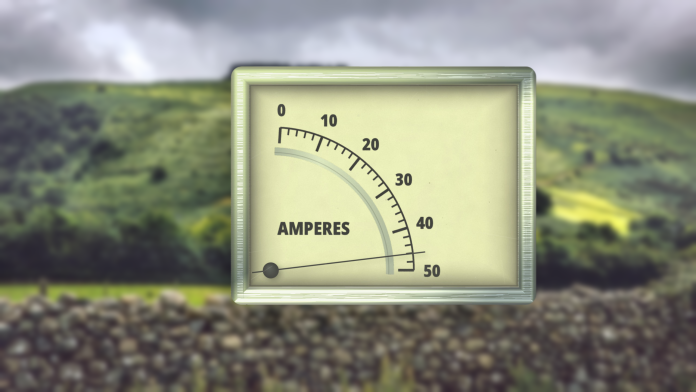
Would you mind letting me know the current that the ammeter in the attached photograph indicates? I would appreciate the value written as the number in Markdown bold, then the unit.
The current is **46** A
